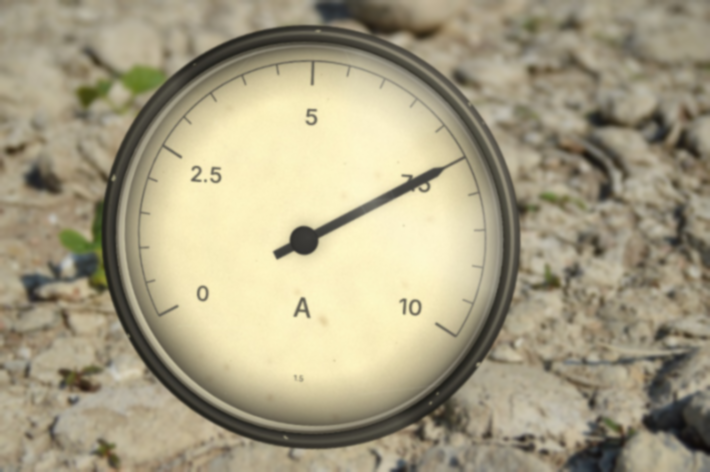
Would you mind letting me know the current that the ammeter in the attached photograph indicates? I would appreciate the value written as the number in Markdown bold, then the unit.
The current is **7.5** A
